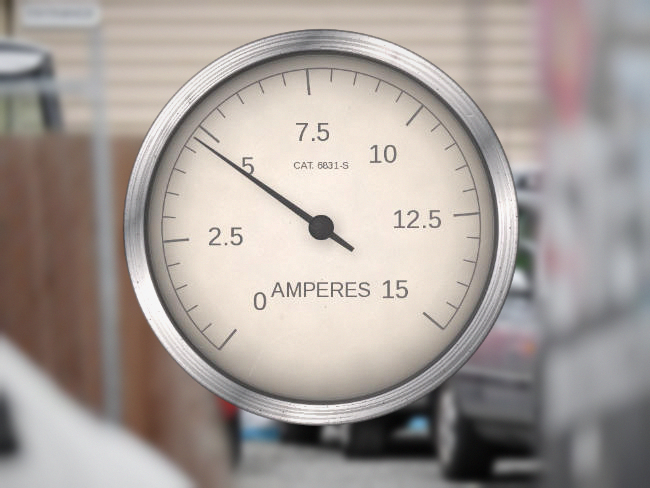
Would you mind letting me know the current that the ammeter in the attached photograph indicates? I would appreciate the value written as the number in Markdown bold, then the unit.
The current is **4.75** A
